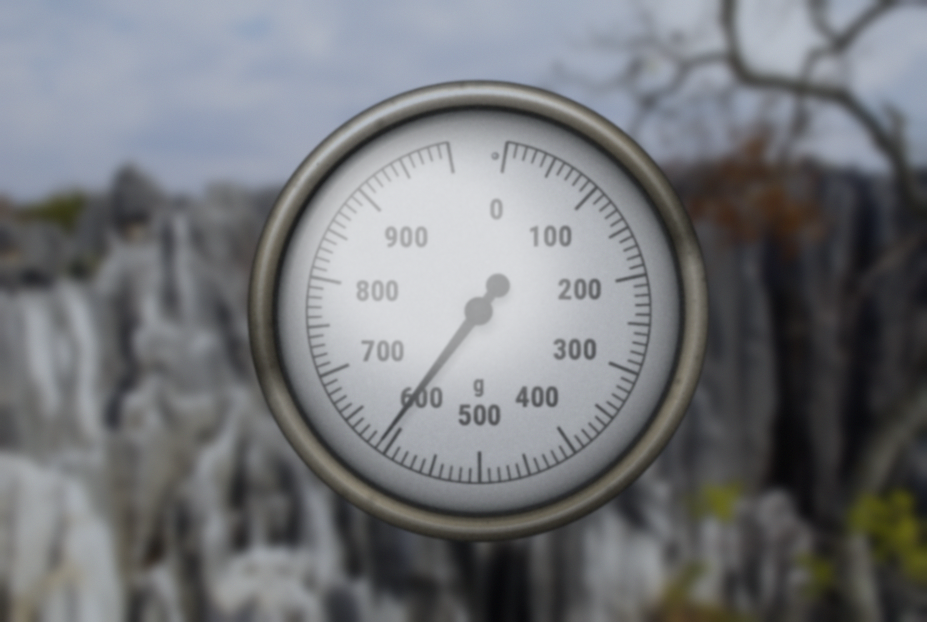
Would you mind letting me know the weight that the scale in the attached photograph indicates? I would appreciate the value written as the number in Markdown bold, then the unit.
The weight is **610** g
